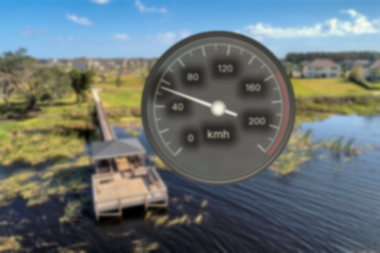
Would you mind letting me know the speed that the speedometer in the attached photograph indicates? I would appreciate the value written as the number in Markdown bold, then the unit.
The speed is **55** km/h
